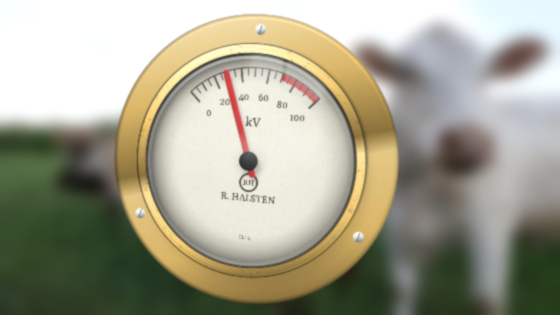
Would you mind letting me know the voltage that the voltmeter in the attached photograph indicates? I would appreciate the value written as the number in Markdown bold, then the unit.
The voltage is **30** kV
